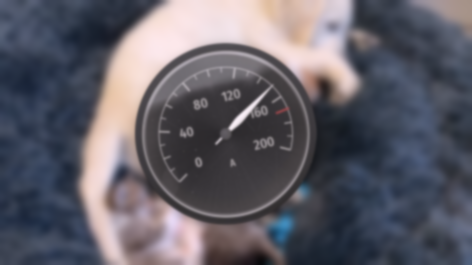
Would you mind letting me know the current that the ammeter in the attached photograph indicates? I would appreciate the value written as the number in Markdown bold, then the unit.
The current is **150** A
